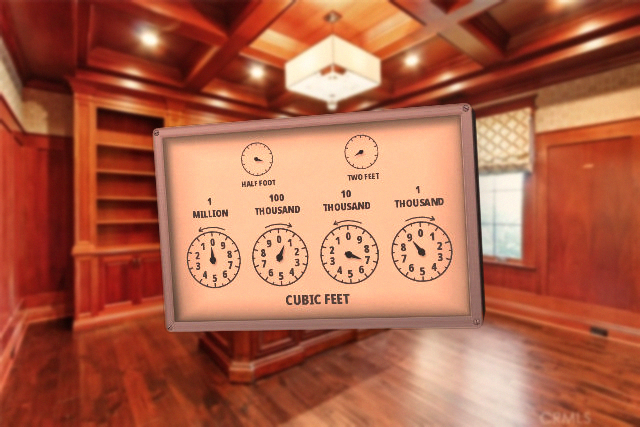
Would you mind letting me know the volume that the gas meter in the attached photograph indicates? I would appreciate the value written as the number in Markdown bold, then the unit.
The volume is **6900** ft³
